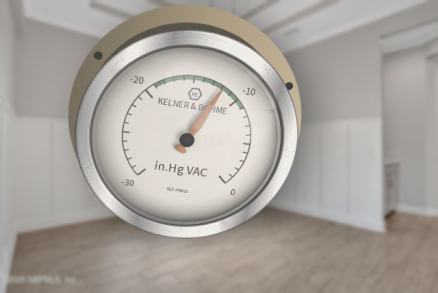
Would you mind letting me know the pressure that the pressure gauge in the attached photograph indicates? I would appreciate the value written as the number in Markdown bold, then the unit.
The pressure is **-12** inHg
